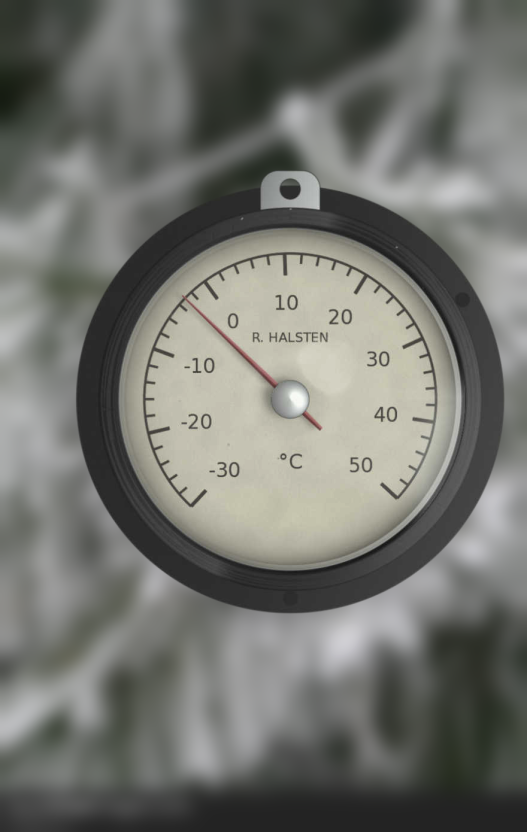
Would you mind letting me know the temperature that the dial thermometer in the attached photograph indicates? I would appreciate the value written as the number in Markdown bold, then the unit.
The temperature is **-3** °C
